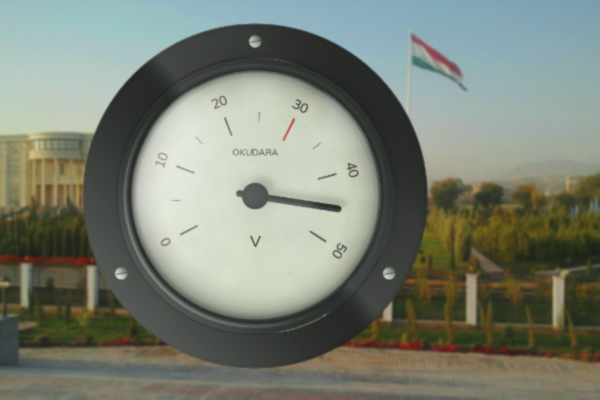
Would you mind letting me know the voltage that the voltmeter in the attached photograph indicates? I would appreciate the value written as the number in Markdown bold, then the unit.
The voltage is **45** V
